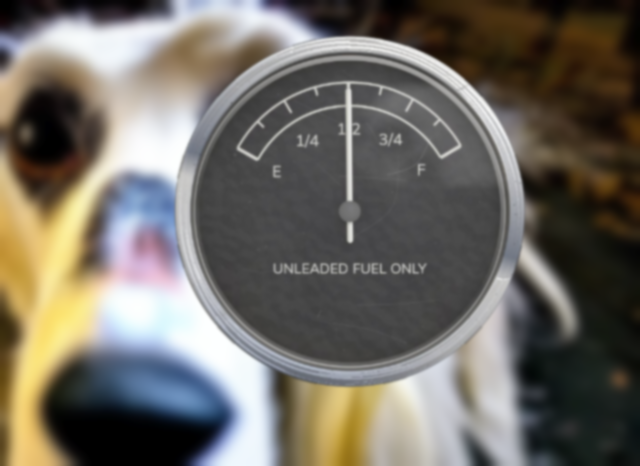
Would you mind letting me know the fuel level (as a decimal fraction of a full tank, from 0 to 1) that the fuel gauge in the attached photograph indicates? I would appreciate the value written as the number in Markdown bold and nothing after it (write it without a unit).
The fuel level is **0.5**
